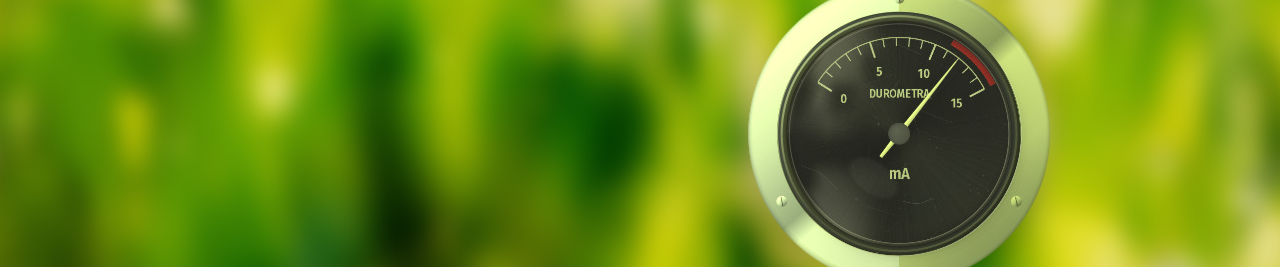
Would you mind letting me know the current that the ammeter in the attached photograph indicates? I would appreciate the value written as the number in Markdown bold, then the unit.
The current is **12** mA
